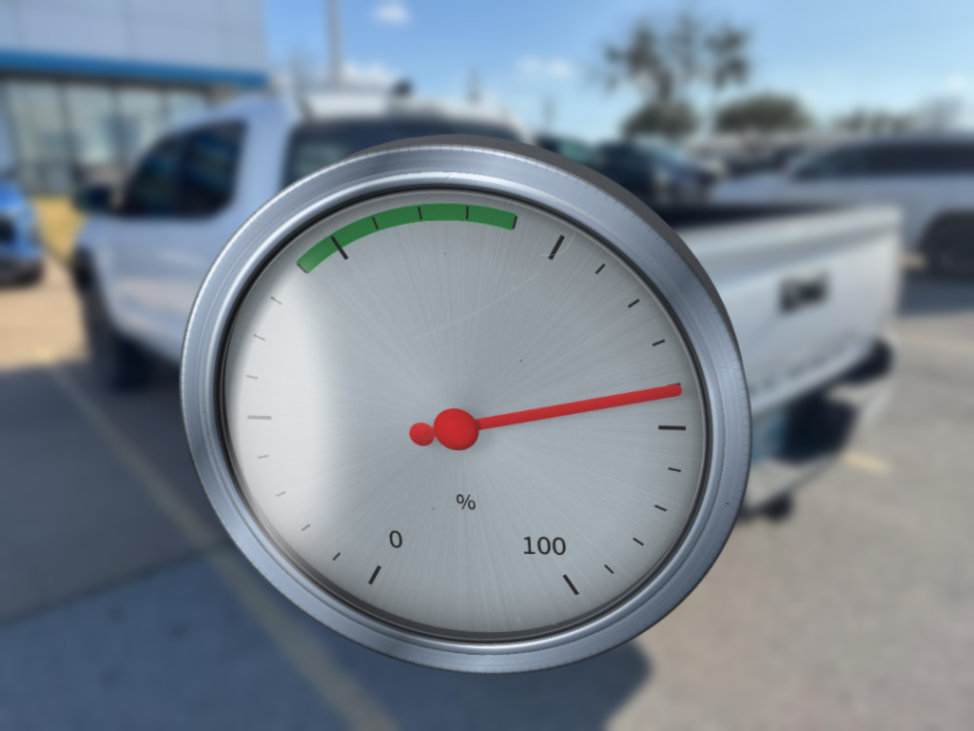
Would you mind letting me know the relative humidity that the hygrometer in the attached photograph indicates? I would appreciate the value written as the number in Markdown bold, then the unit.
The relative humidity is **76** %
